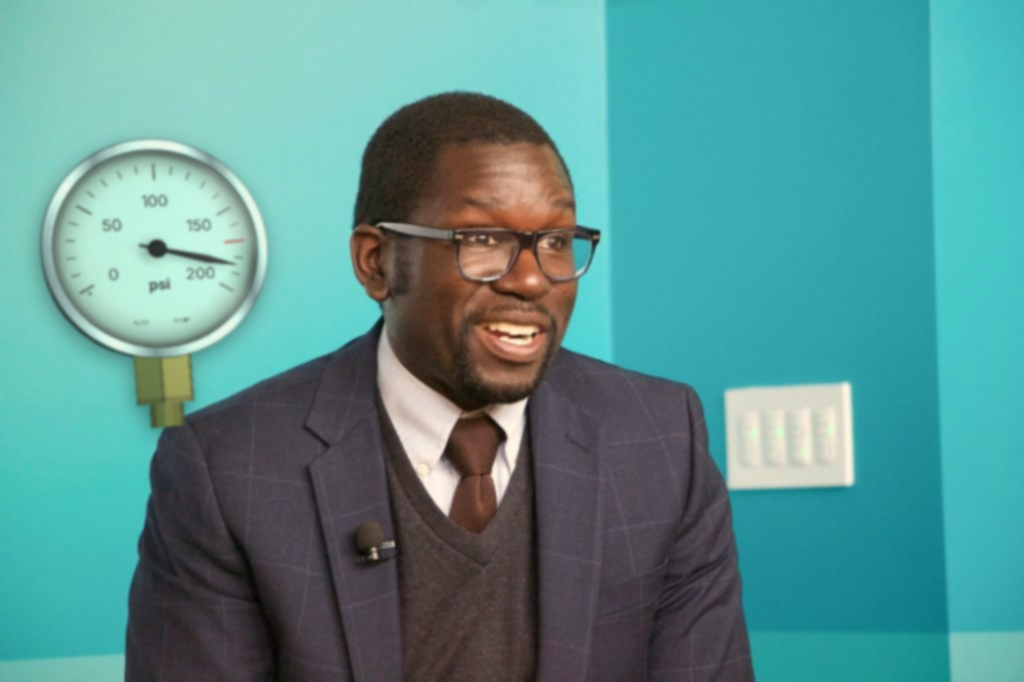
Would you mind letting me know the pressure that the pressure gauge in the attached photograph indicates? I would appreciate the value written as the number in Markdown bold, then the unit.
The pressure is **185** psi
